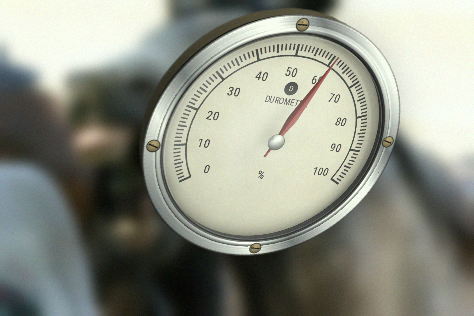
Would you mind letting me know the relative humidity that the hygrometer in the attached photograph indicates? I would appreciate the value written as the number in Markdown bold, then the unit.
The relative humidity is **60** %
